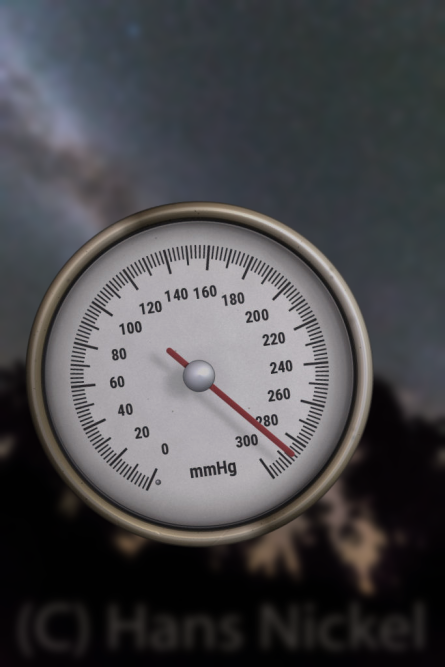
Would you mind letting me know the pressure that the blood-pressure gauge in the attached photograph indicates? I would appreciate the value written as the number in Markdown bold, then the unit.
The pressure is **286** mmHg
